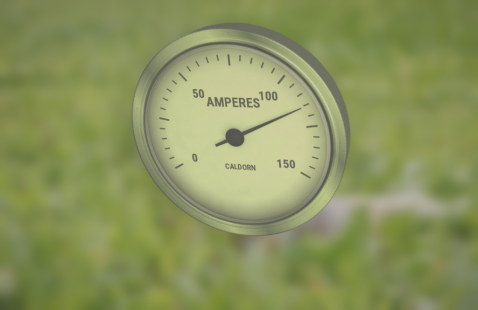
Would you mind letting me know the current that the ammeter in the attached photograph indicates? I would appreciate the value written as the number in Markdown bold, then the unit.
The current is **115** A
